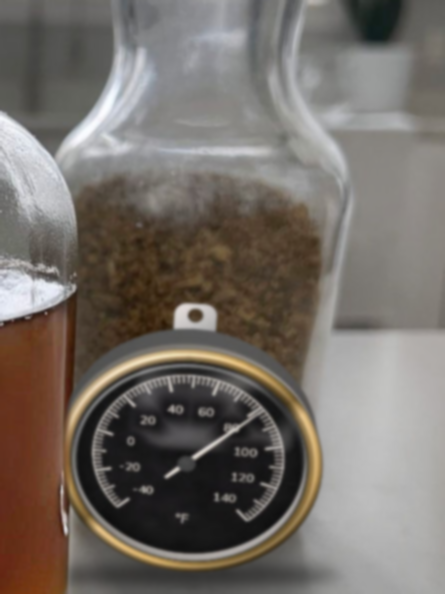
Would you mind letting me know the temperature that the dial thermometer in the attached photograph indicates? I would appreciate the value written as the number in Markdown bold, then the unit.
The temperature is **80** °F
